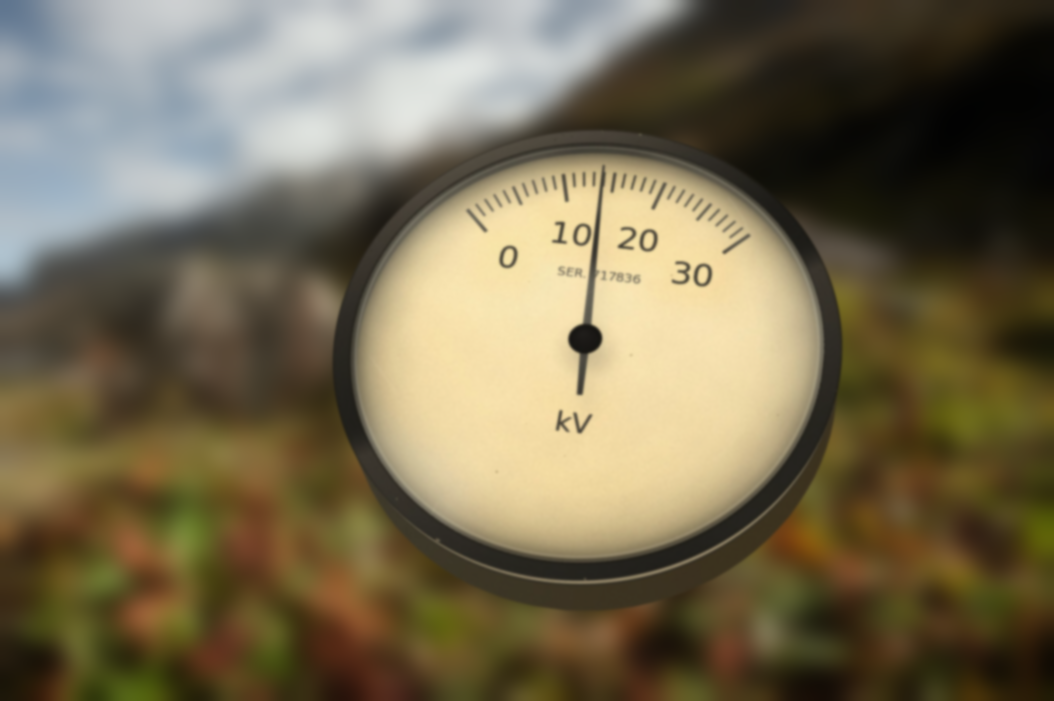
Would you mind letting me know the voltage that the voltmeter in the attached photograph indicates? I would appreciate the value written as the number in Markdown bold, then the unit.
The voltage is **14** kV
